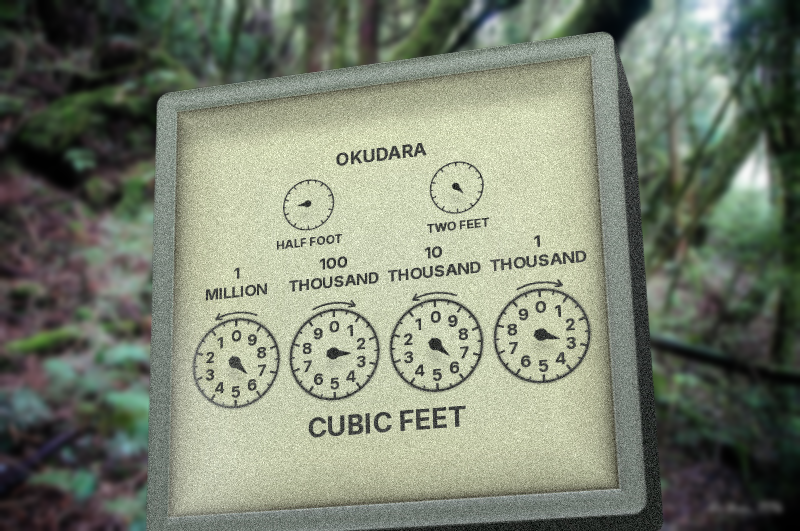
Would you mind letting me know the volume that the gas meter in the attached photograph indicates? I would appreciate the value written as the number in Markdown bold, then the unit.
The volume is **626300** ft³
